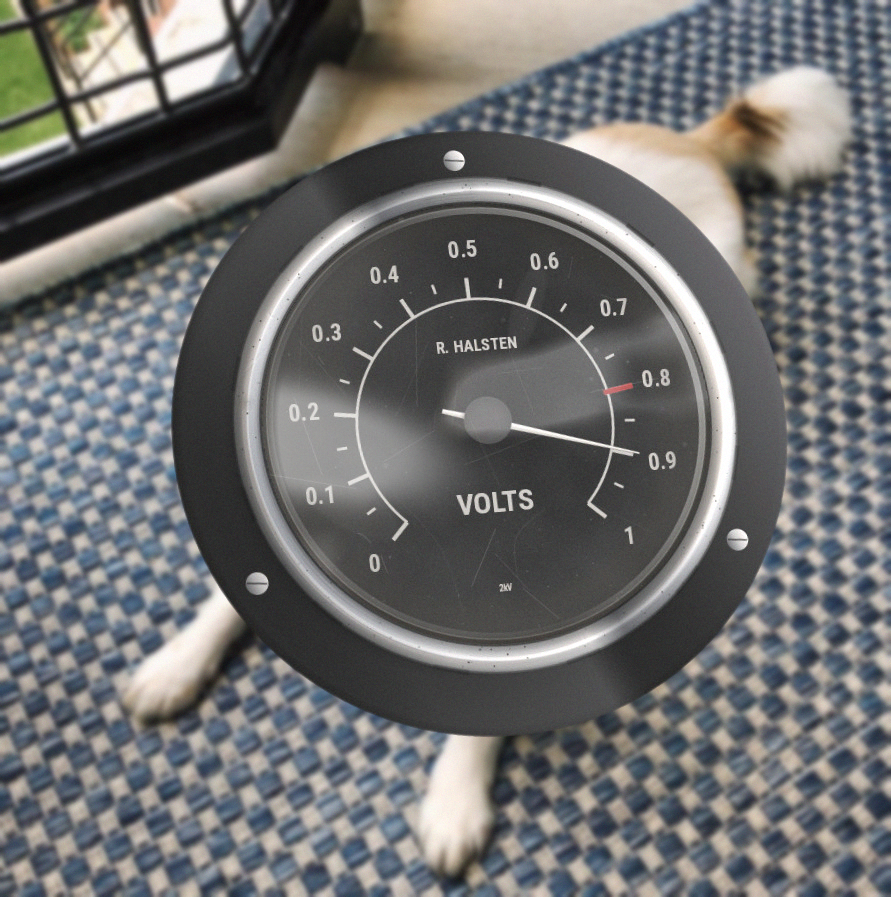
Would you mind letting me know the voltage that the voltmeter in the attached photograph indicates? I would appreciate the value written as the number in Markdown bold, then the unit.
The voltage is **0.9** V
